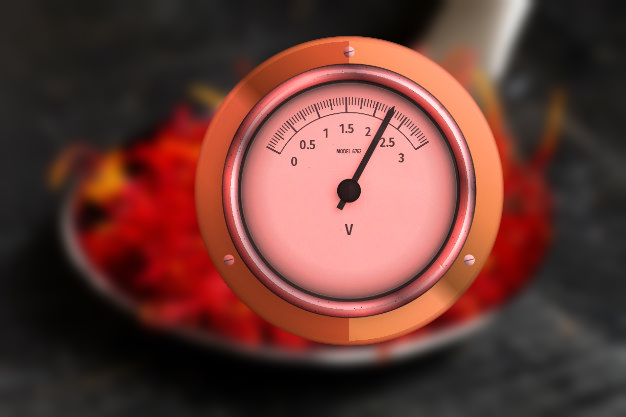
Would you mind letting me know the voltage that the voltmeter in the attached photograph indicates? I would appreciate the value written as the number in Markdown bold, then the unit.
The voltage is **2.25** V
